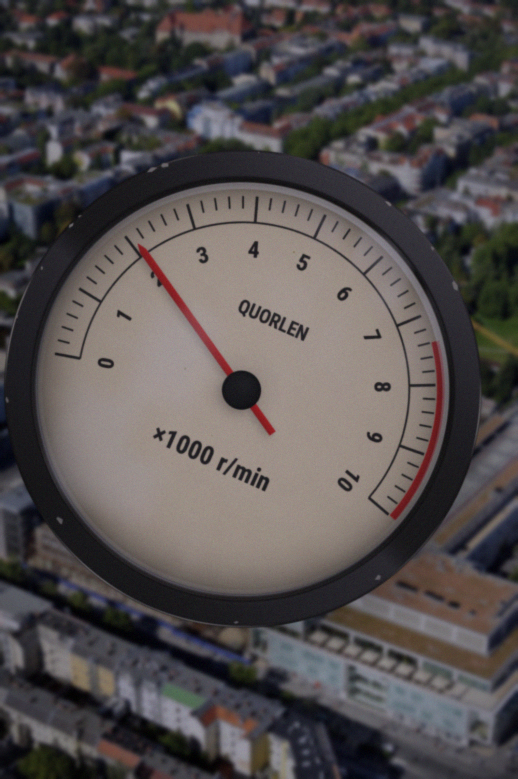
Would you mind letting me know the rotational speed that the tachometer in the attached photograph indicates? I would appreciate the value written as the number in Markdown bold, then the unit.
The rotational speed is **2100** rpm
